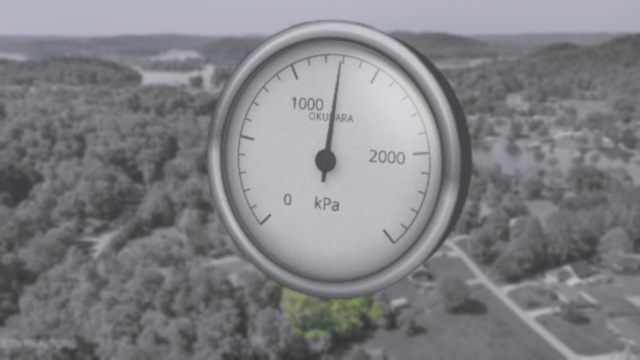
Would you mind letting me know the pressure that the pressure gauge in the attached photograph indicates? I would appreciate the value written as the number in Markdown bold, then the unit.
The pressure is **1300** kPa
